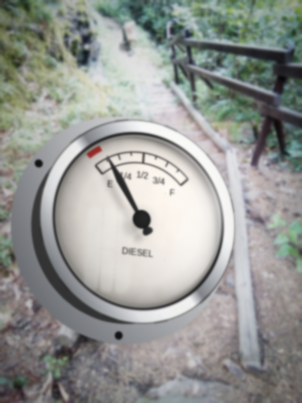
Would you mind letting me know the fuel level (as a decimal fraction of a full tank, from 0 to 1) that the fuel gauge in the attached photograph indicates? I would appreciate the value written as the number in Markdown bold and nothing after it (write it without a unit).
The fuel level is **0.125**
